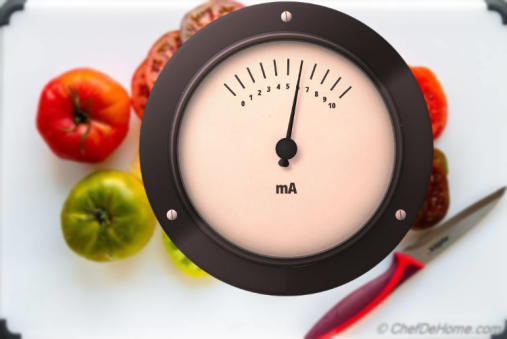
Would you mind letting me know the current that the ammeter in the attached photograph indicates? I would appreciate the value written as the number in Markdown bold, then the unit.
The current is **6** mA
